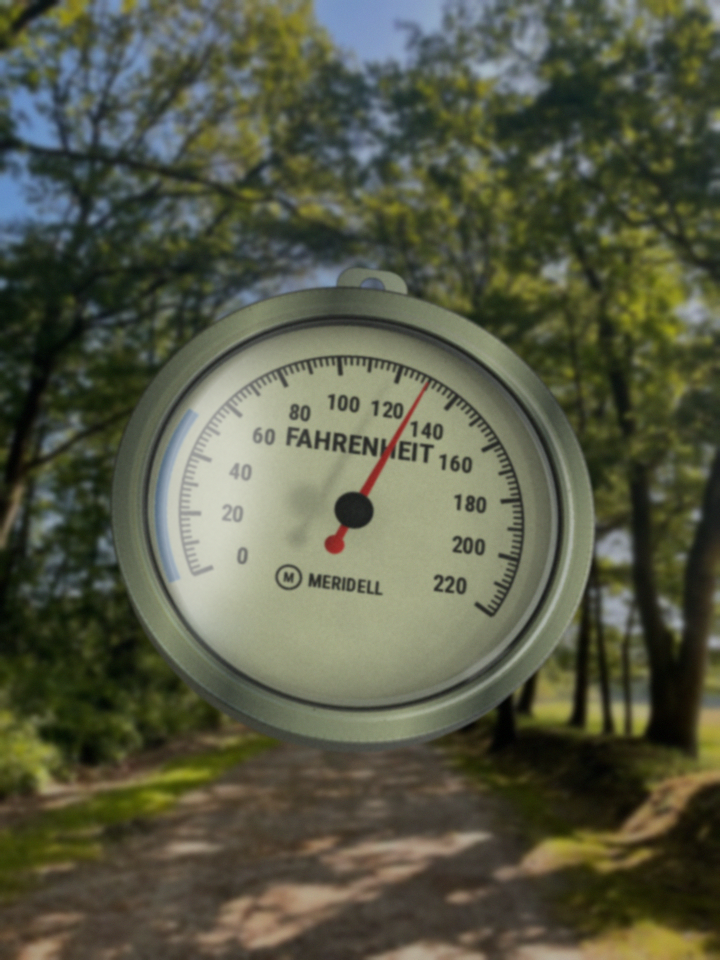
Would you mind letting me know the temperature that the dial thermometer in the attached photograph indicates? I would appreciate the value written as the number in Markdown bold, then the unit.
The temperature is **130** °F
